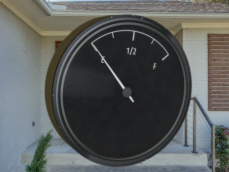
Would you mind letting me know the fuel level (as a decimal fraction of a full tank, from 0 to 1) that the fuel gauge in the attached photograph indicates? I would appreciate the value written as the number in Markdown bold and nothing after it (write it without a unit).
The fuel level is **0**
